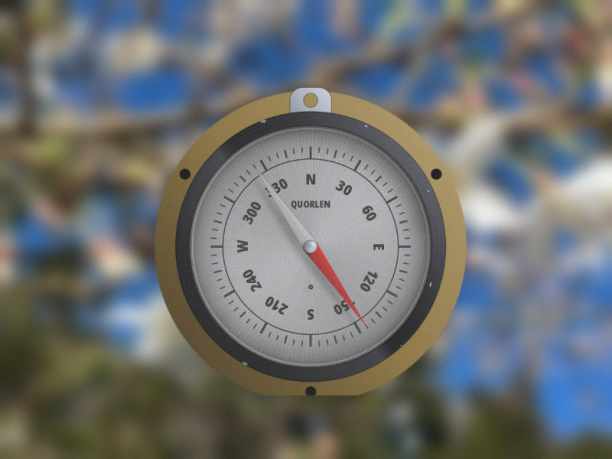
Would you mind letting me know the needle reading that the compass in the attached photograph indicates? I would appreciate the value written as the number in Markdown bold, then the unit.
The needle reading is **145** °
